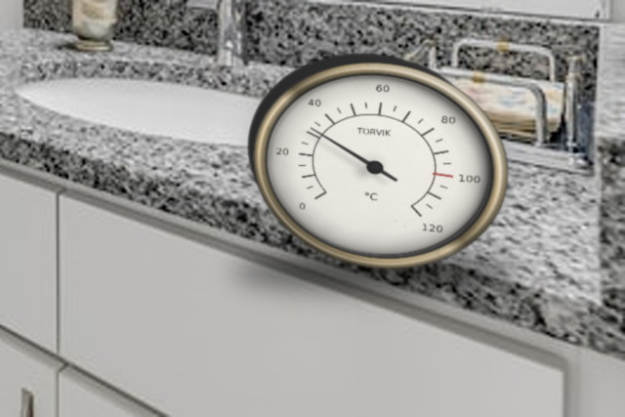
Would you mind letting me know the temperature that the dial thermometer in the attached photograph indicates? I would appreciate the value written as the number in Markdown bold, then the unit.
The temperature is **32.5** °C
